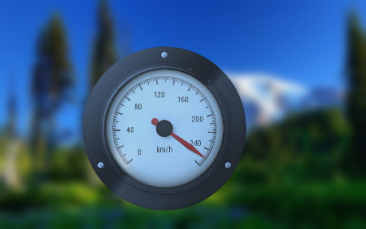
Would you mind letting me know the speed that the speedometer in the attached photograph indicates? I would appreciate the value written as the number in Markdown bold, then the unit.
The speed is **250** km/h
